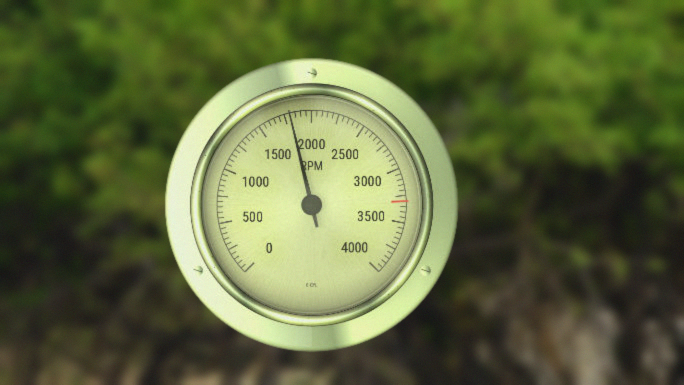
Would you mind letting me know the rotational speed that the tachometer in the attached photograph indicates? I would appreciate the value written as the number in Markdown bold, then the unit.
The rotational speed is **1800** rpm
